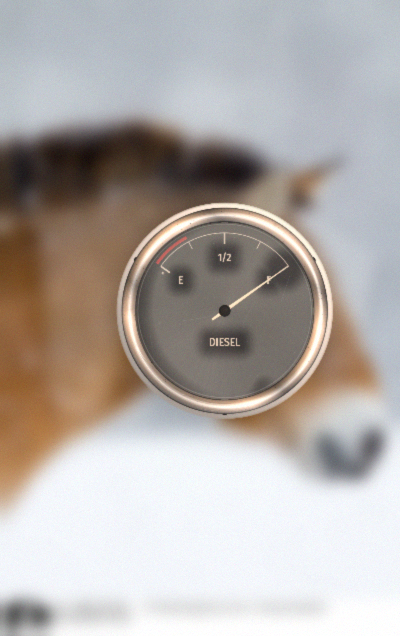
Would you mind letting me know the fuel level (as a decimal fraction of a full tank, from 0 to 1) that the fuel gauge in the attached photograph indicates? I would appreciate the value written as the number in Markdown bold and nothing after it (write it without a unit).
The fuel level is **1**
